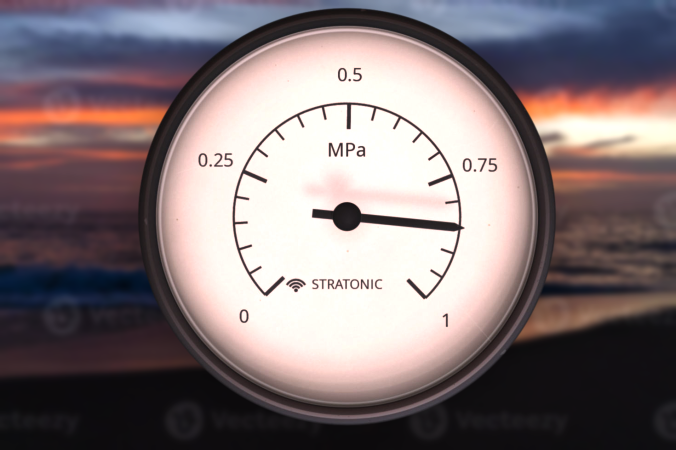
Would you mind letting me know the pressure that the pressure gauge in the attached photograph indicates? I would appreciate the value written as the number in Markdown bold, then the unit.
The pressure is **0.85** MPa
